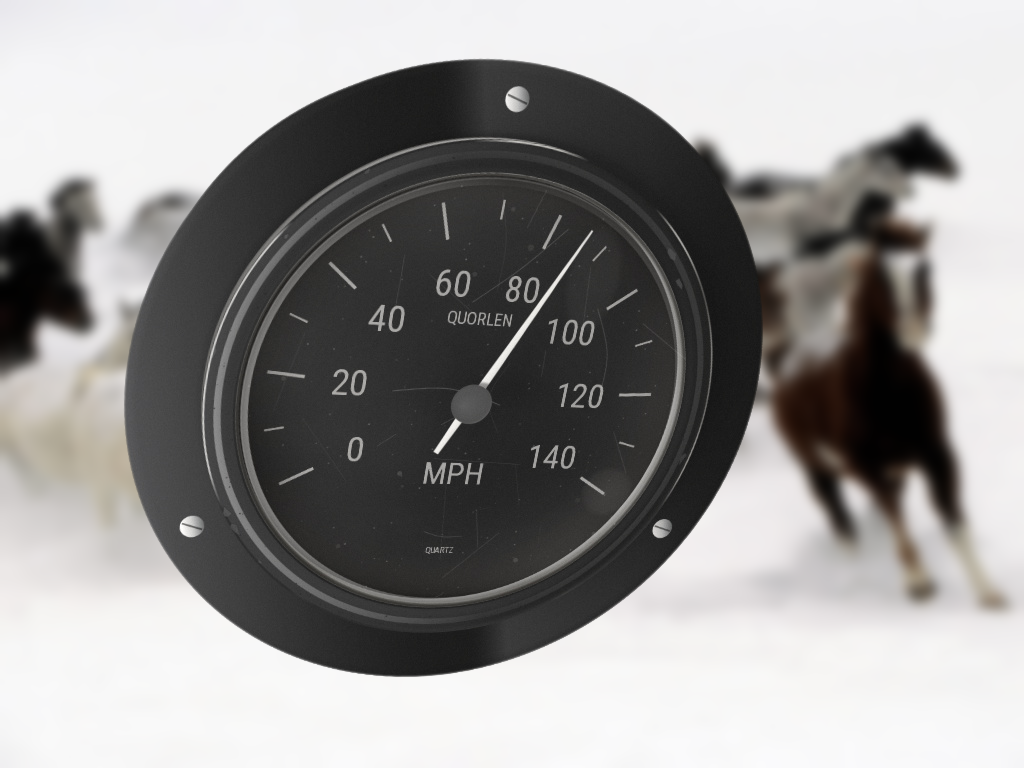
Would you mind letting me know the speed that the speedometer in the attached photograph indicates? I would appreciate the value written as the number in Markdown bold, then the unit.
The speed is **85** mph
